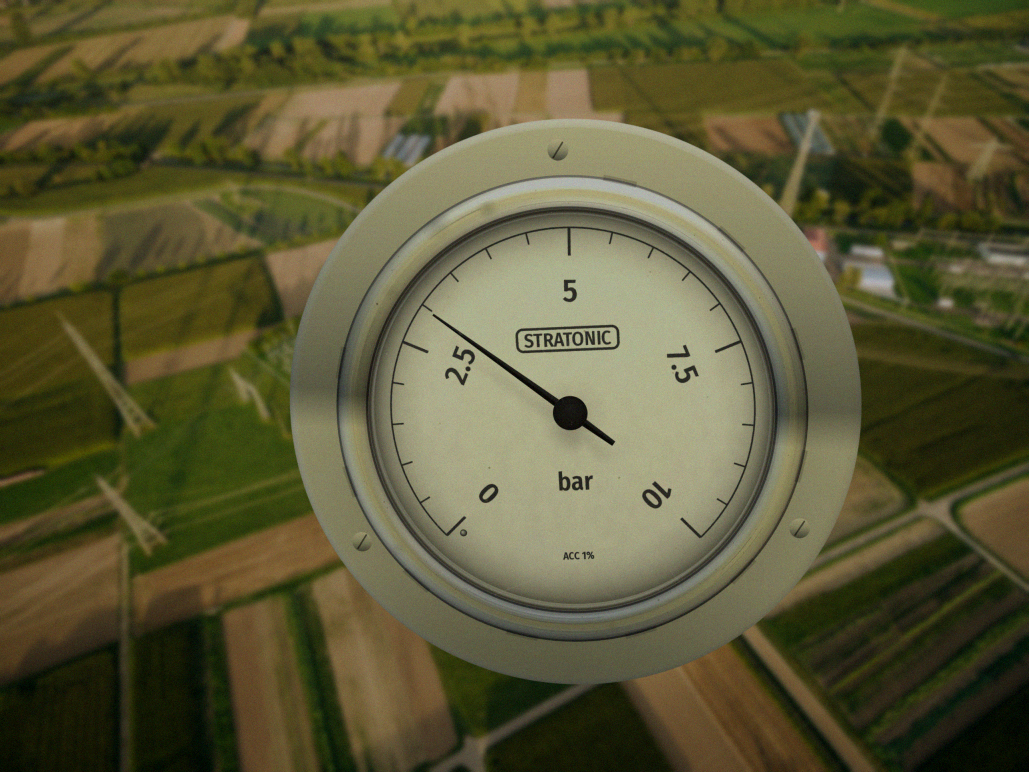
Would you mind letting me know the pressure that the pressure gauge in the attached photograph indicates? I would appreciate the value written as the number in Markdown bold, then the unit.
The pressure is **3** bar
